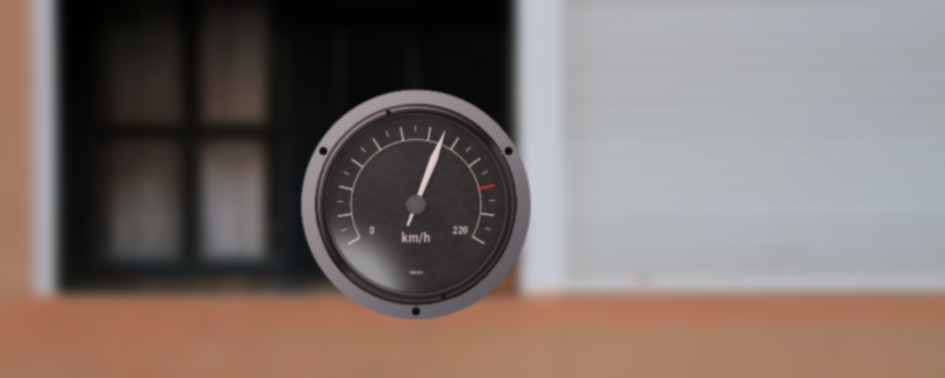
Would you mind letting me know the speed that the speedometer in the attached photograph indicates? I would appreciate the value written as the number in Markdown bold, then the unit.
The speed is **130** km/h
